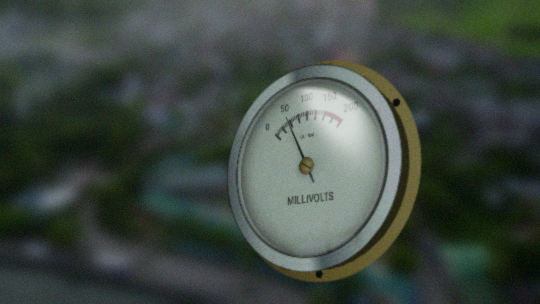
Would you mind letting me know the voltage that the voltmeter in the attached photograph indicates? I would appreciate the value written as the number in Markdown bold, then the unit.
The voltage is **50** mV
